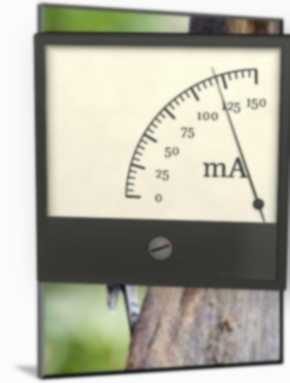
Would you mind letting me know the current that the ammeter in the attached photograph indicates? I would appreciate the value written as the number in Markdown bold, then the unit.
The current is **120** mA
